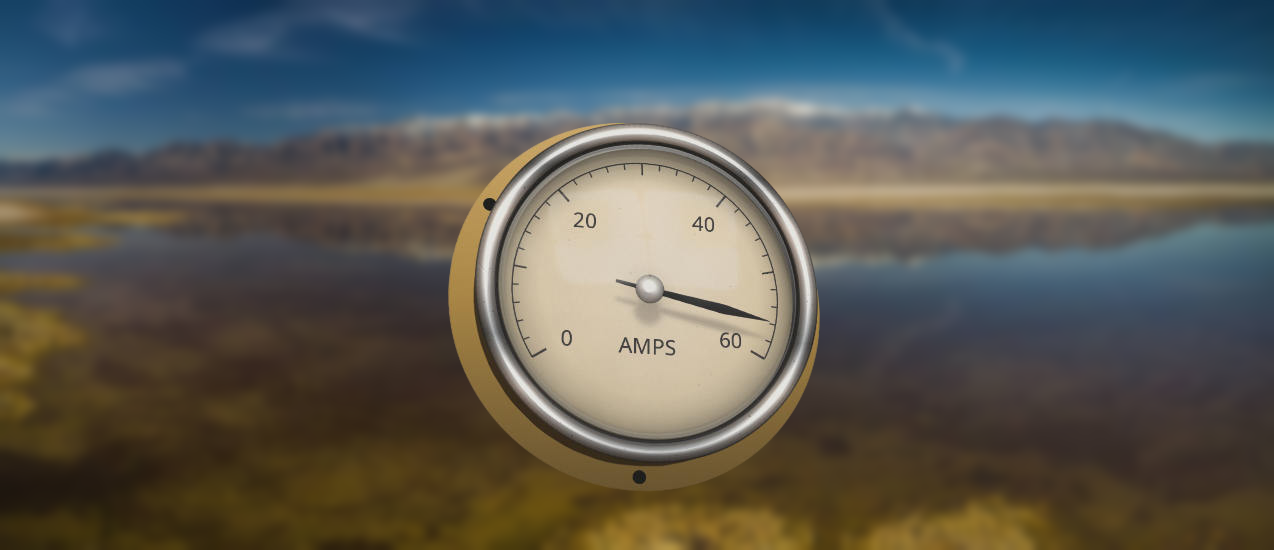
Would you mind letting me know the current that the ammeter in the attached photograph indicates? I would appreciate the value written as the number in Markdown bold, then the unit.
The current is **56** A
